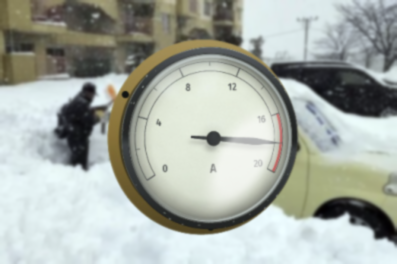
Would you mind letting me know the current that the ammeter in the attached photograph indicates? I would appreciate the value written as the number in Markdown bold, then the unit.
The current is **18** A
